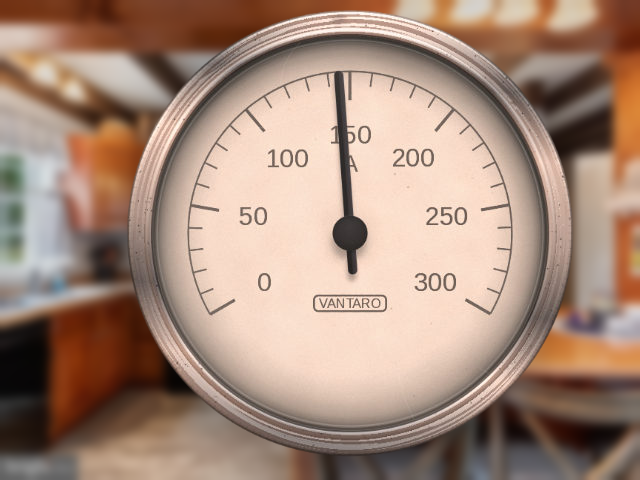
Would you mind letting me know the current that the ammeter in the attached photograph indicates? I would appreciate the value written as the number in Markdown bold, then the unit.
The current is **145** A
